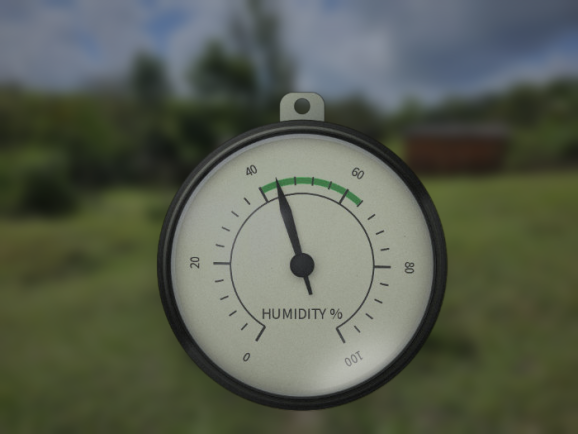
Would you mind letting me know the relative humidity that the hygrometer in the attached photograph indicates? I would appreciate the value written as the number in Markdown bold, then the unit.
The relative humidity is **44** %
